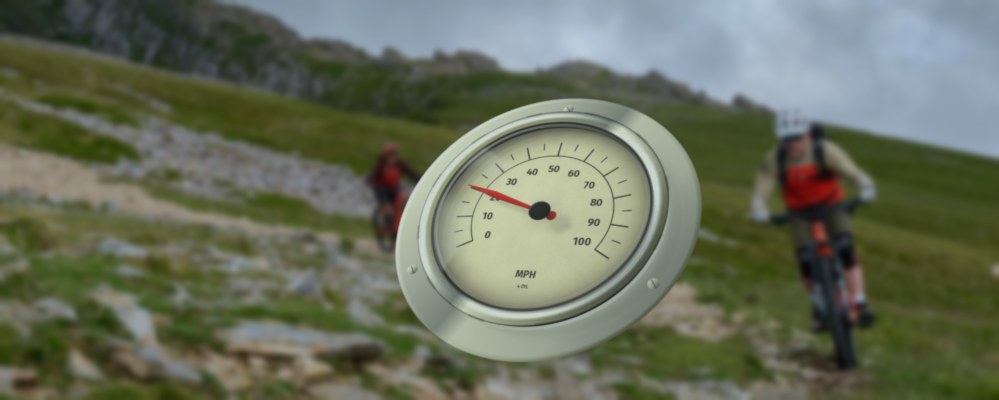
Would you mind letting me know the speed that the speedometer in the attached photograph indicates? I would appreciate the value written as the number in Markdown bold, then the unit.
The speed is **20** mph
